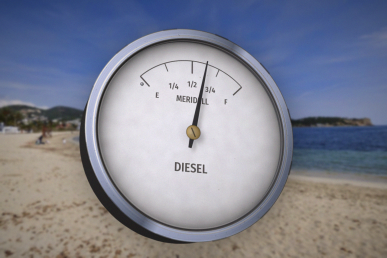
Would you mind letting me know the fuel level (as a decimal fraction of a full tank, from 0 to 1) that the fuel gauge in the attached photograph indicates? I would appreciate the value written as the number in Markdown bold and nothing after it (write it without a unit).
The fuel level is **0.625**
